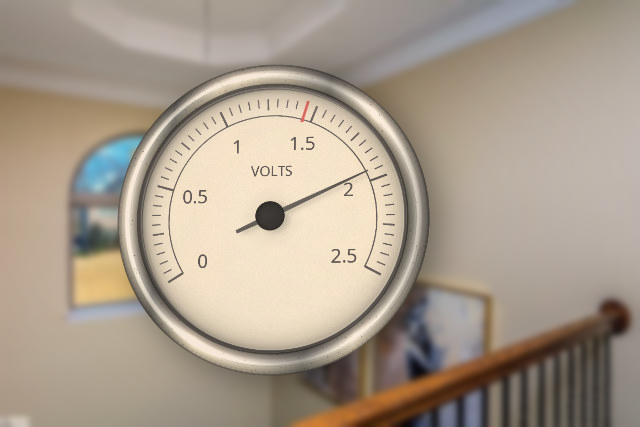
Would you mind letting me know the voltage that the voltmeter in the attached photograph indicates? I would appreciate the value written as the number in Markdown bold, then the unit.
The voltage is **1.95** V
